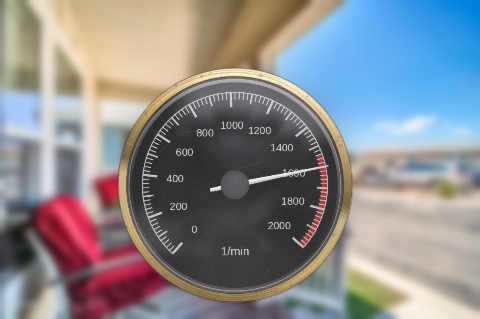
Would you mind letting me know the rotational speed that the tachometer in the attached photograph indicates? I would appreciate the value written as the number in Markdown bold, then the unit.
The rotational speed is **1600** rpm
